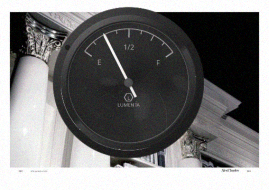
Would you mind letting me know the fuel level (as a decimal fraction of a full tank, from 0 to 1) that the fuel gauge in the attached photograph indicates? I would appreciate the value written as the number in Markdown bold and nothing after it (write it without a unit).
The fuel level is **0.25**
